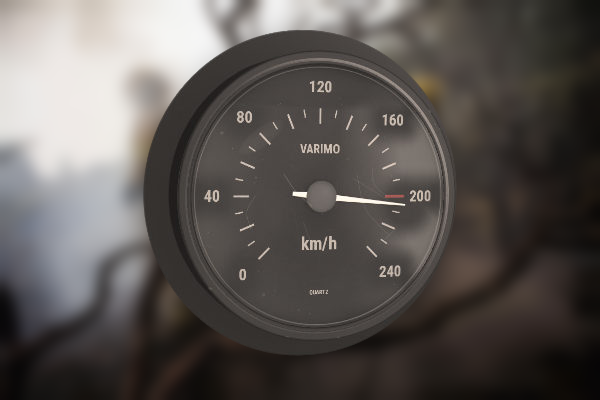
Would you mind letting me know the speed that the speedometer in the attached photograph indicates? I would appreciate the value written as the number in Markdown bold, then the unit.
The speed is **205** km/h
